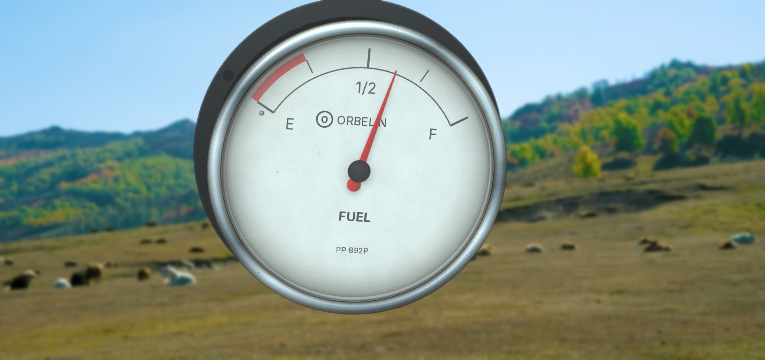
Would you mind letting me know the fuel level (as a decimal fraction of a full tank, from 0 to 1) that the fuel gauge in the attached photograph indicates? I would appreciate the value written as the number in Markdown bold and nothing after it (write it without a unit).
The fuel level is **0.625**
